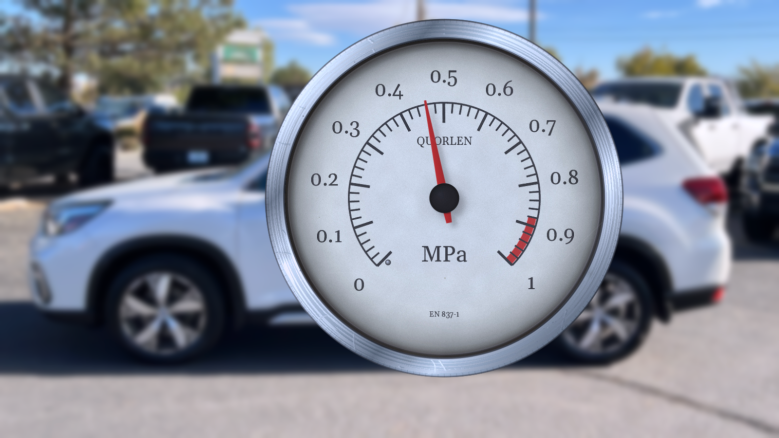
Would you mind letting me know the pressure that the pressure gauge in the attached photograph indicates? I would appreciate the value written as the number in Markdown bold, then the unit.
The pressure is **0.46** MPa
